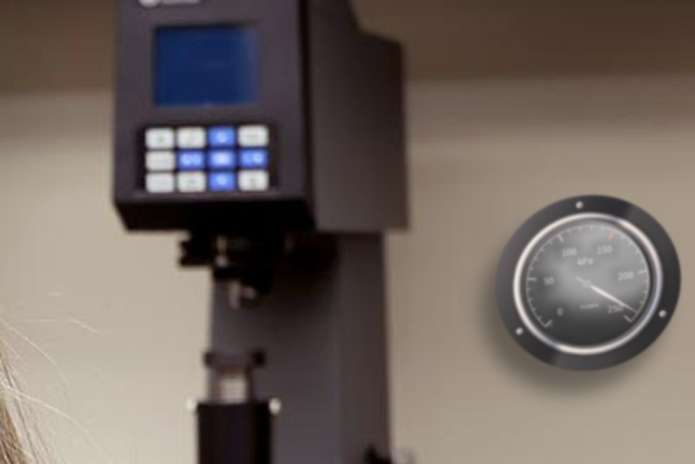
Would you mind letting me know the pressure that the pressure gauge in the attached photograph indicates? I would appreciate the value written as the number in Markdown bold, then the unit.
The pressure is **240** kPa
